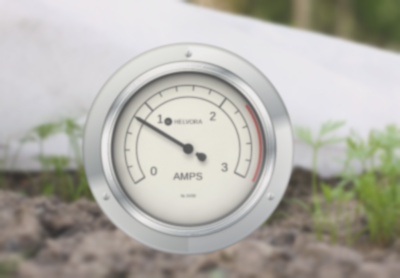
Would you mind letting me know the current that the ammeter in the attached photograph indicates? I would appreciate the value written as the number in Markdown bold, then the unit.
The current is **0.8** A
